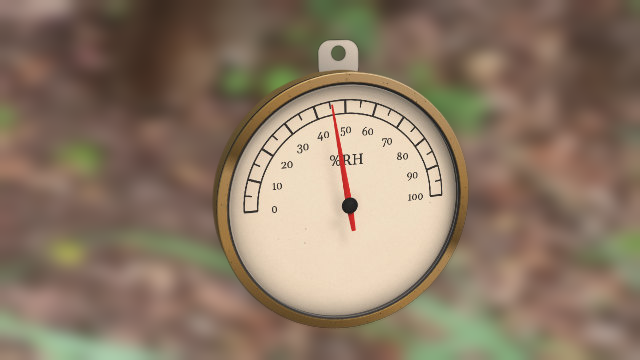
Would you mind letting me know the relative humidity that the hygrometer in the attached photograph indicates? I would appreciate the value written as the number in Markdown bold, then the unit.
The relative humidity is **45** %
